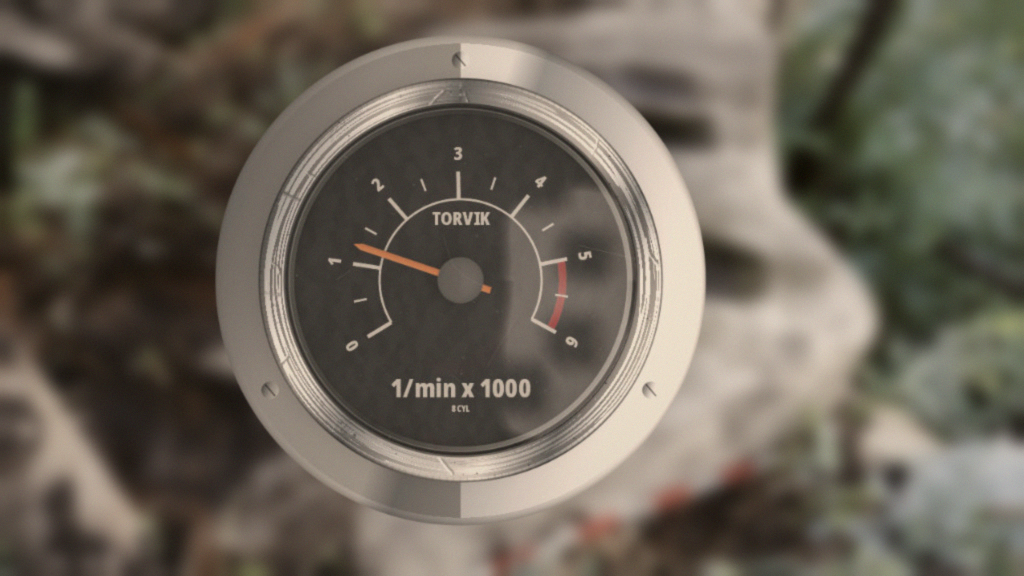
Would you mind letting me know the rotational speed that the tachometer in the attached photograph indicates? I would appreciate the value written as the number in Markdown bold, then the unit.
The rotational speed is **1250** rpm
